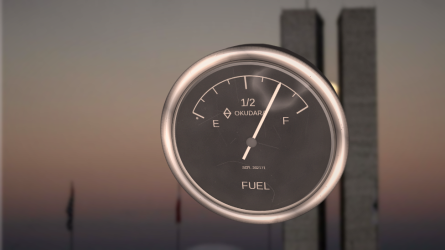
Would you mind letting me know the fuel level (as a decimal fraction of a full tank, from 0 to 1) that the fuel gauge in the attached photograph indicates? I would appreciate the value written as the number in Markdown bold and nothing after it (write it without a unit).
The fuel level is **0.75**
